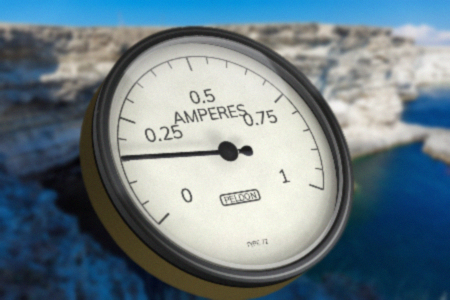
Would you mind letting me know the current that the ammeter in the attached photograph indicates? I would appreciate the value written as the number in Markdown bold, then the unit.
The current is **0.15** A
